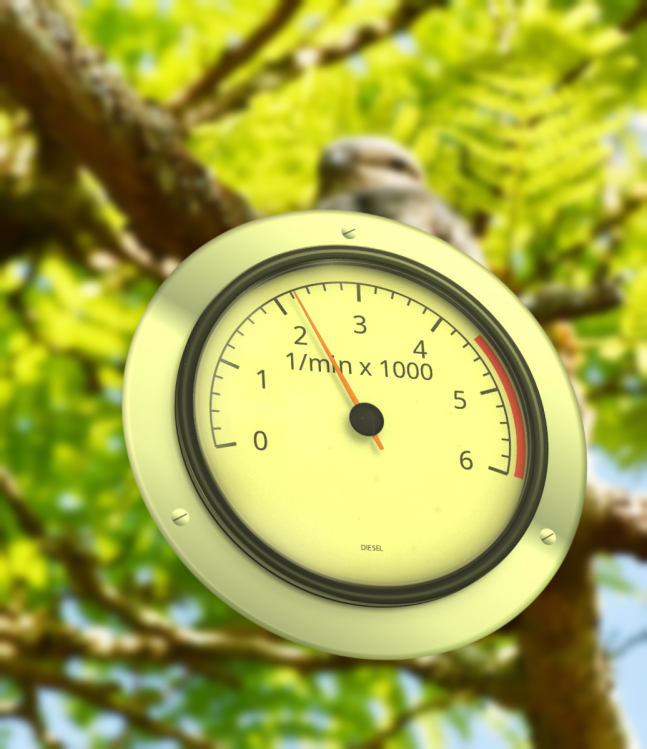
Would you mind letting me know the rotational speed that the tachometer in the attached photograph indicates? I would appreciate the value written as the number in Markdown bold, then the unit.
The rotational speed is **2200** rpm
